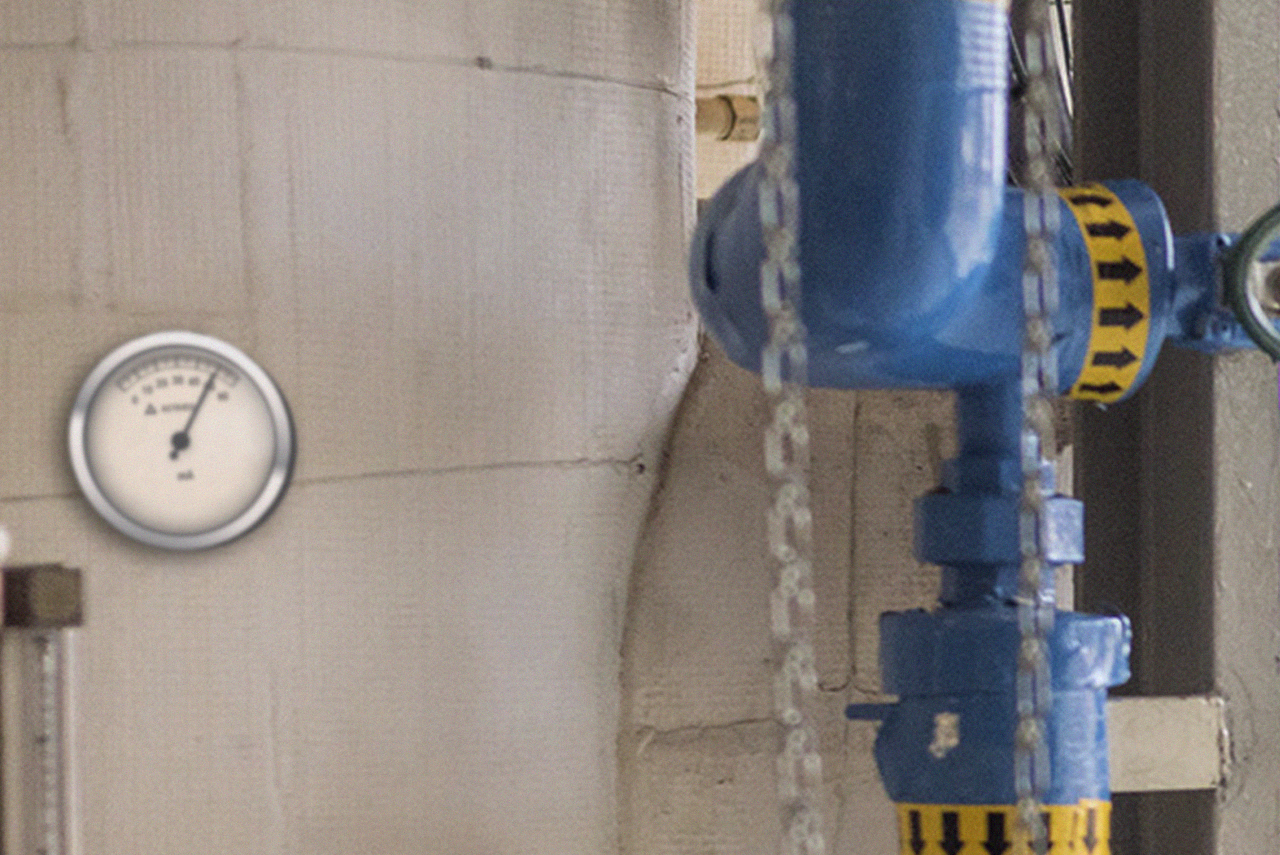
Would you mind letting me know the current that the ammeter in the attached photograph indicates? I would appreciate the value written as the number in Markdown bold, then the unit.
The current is **50** mA
